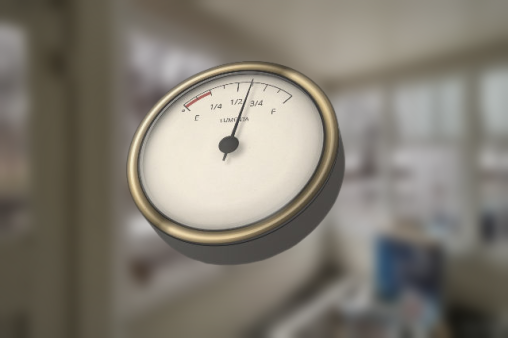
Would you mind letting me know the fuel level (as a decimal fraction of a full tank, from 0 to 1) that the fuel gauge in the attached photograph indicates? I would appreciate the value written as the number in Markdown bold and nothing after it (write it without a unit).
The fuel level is **0.625**
